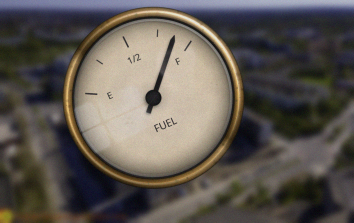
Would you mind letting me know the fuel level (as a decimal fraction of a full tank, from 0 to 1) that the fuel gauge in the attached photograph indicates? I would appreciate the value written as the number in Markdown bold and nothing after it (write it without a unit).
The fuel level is **0.875**
